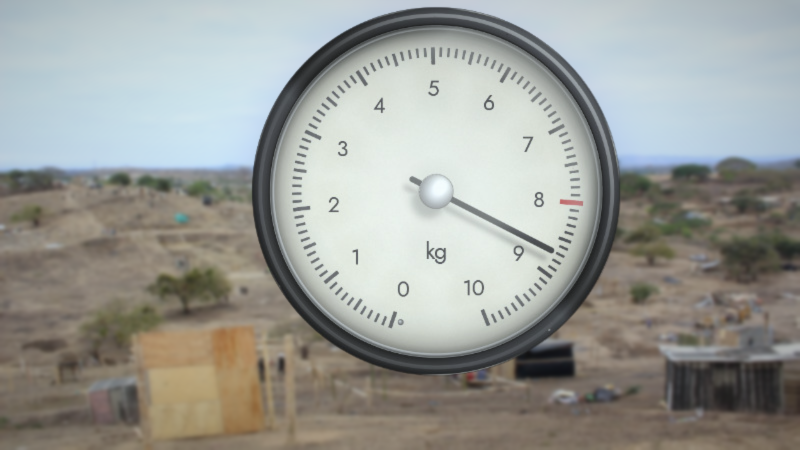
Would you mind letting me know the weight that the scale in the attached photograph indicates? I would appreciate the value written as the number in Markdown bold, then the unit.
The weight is **8.7** kg
